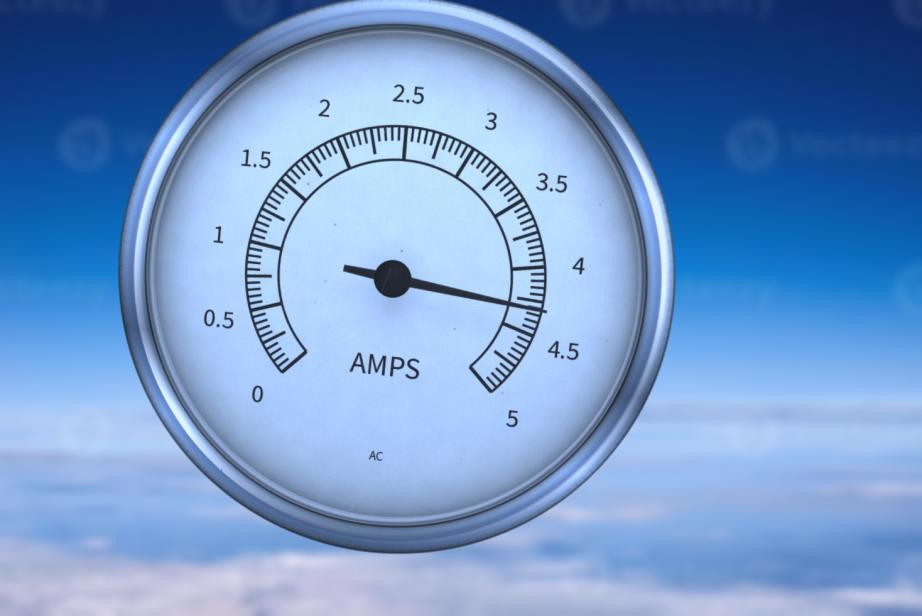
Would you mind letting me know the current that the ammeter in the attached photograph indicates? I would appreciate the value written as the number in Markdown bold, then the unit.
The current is **4.3** A
